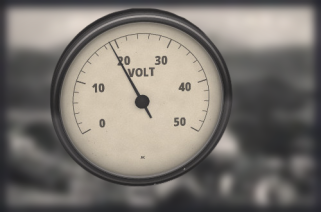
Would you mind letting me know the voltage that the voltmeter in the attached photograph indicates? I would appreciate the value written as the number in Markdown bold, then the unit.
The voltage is **19** V
